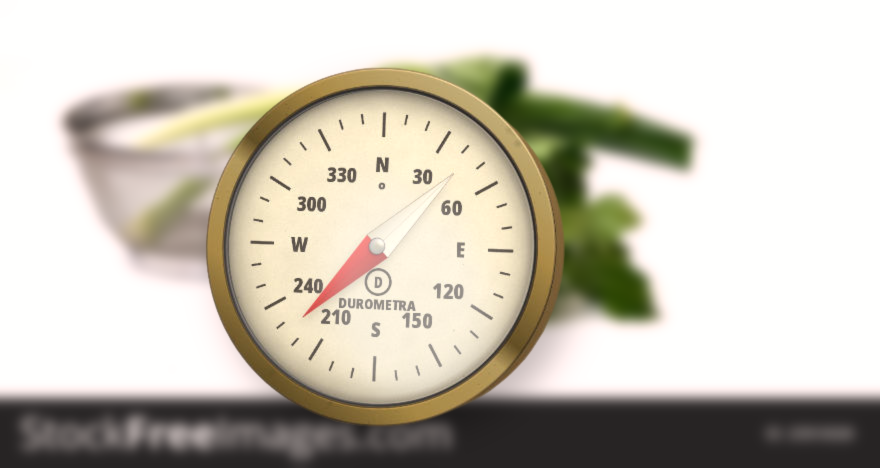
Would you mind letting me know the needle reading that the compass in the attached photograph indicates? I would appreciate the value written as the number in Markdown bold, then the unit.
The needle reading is **225** °
